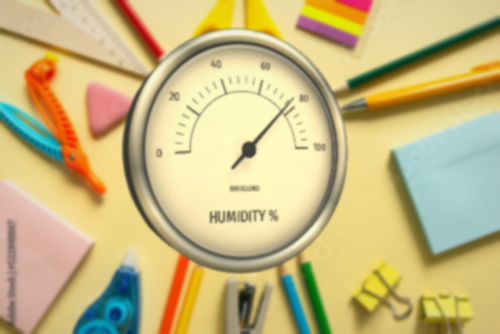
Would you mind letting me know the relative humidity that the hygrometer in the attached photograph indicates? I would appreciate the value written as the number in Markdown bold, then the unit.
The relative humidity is **76** %
